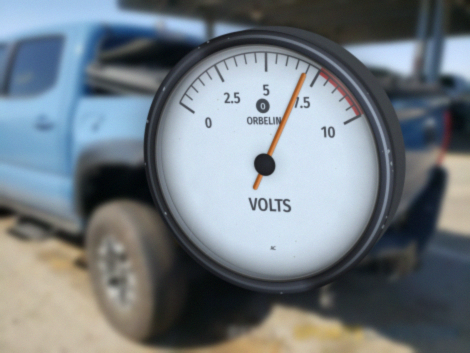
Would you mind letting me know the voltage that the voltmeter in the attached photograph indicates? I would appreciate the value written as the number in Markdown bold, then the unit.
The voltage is **7** V
